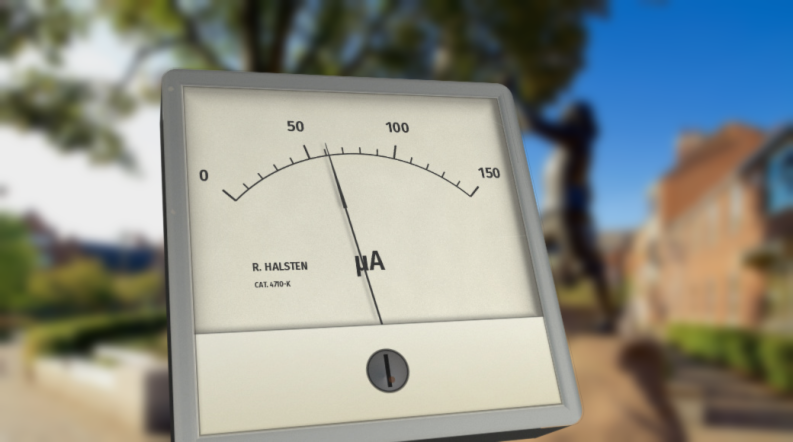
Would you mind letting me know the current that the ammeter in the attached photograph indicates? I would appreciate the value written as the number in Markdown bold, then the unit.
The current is **60** µA
